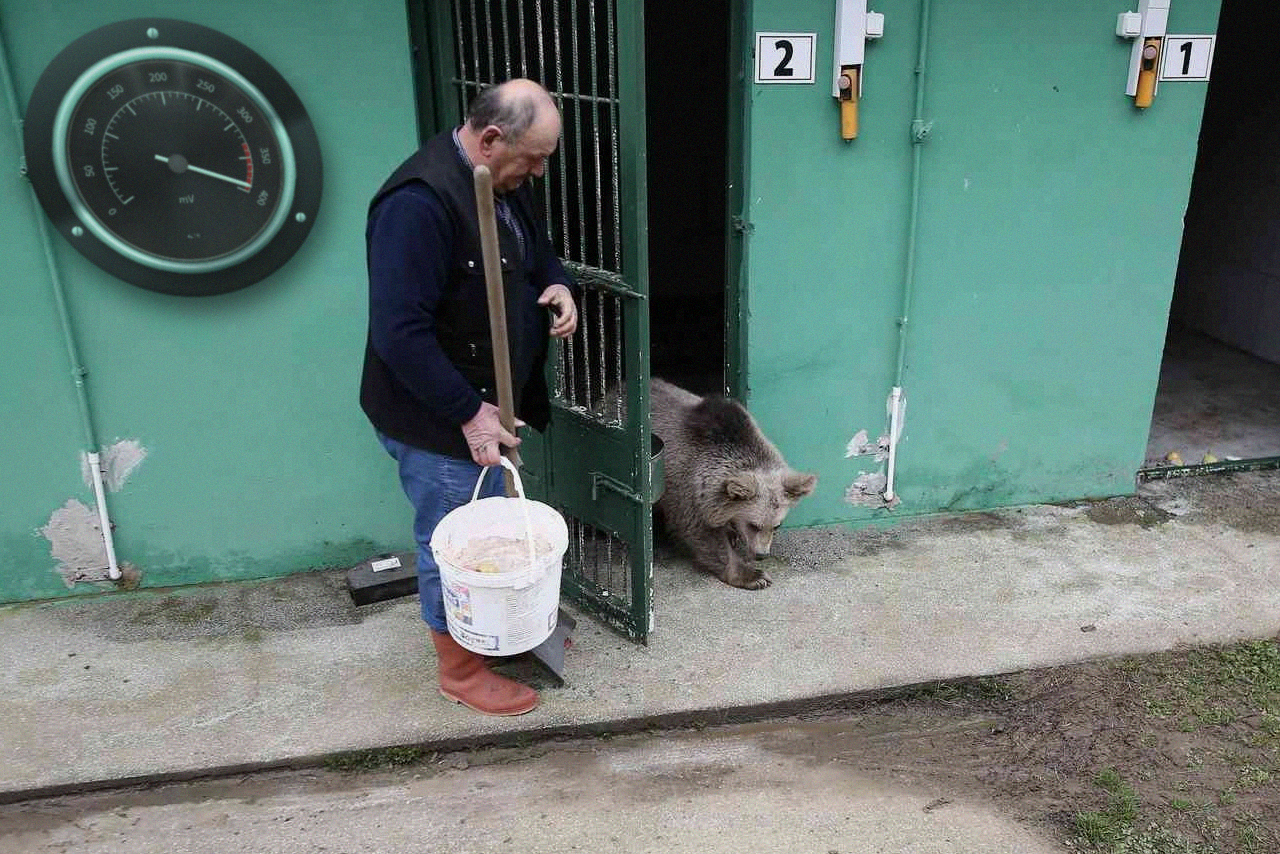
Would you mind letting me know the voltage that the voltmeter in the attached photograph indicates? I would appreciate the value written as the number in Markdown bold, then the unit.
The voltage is **390** mV
